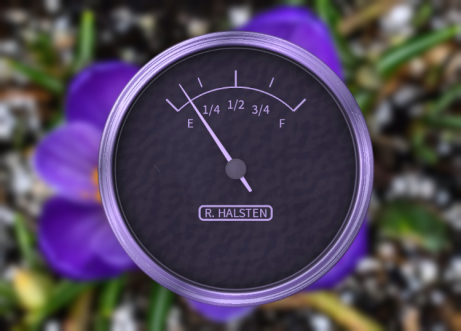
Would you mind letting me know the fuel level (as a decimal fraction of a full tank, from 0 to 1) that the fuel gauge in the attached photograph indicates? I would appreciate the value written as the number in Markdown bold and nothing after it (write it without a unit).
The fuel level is **0.125**
